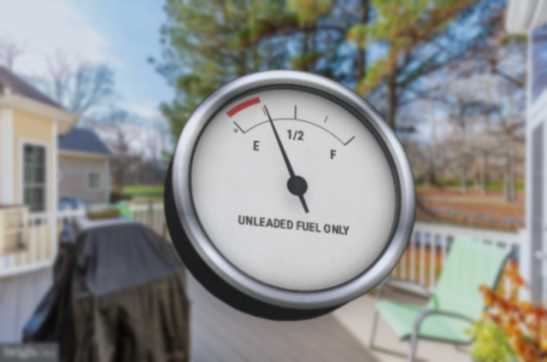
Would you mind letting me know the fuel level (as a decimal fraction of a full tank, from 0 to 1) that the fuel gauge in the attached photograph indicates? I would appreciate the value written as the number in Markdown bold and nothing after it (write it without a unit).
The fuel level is **0.25**
